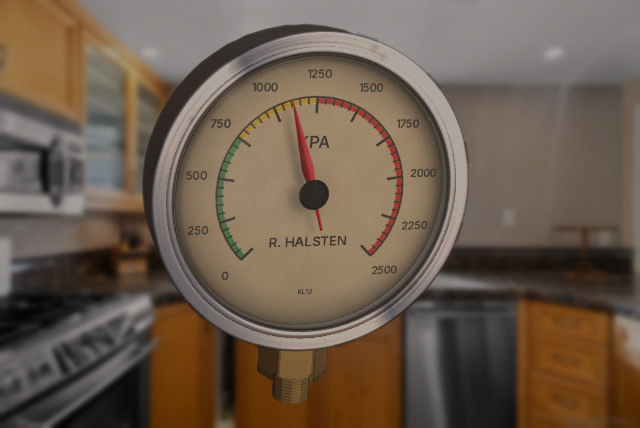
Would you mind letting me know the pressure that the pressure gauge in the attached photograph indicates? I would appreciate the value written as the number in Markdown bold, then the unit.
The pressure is **1100** kPa
